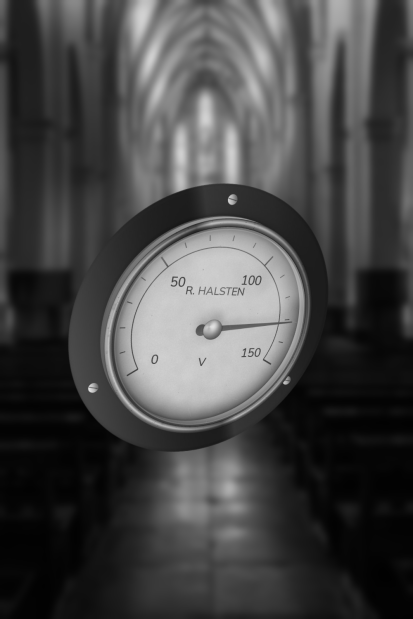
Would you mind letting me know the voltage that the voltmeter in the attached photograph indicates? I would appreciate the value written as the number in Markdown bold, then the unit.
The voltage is **130** V
